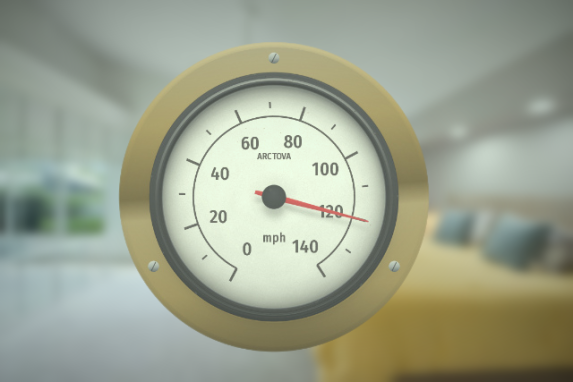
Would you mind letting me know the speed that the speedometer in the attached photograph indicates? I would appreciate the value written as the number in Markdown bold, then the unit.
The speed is **120** mph
